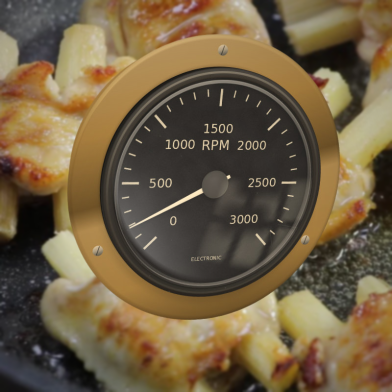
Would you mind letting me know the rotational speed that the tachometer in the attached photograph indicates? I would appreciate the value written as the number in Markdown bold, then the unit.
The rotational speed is **200** rpm
